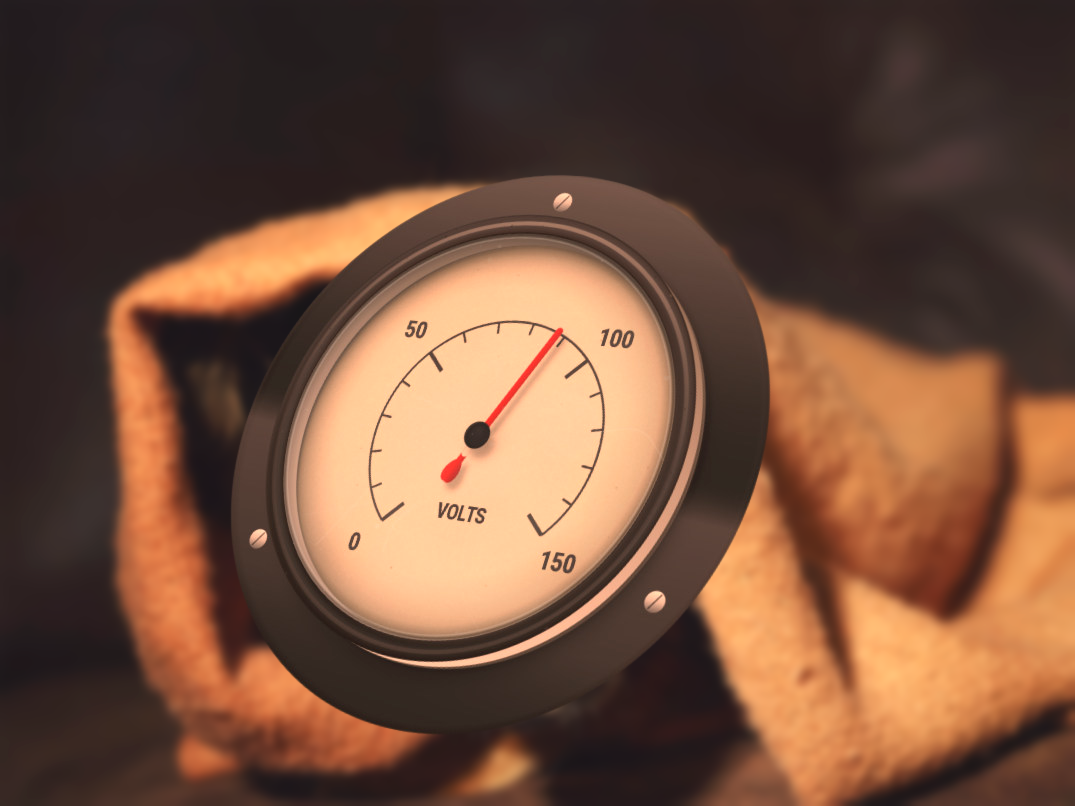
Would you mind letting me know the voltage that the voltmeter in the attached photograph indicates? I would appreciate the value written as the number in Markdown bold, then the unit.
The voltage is **90** V
